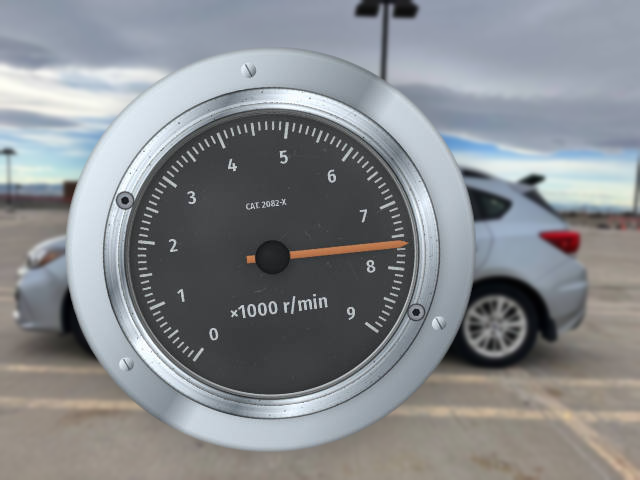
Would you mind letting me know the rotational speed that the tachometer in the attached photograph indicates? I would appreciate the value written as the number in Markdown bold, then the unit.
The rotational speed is **7600** rpm
